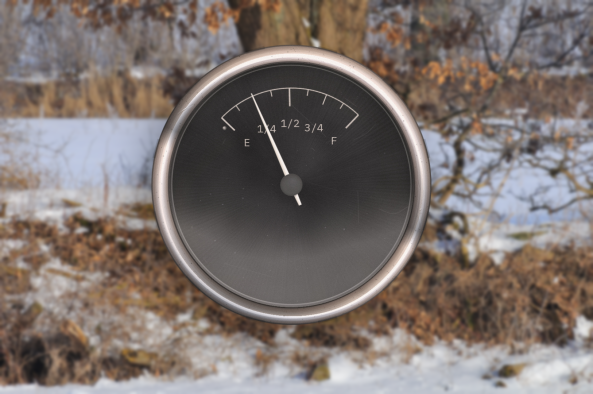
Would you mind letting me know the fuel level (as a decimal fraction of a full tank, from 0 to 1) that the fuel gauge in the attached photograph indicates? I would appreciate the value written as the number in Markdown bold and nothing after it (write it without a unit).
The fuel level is **0.25**
